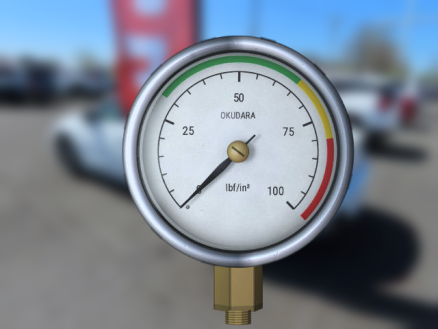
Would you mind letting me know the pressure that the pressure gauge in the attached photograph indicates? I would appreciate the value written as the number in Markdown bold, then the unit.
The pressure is **0** psi
